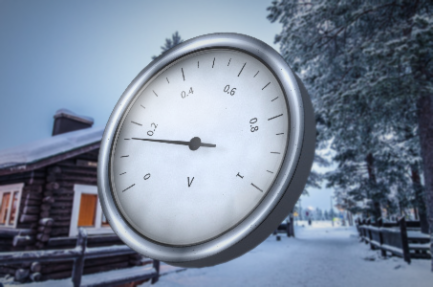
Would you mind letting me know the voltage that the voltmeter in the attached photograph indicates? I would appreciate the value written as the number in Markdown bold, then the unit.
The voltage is **0.15** V
